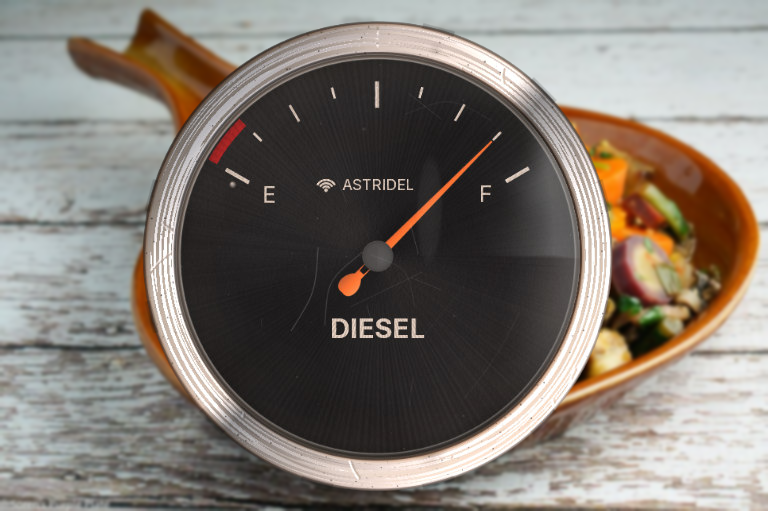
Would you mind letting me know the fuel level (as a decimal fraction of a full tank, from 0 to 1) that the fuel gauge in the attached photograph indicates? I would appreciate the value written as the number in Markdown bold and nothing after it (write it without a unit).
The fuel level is **0.875**
